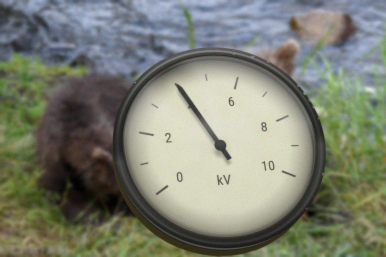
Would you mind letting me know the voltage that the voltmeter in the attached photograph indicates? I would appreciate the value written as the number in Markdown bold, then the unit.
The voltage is **4** kV
